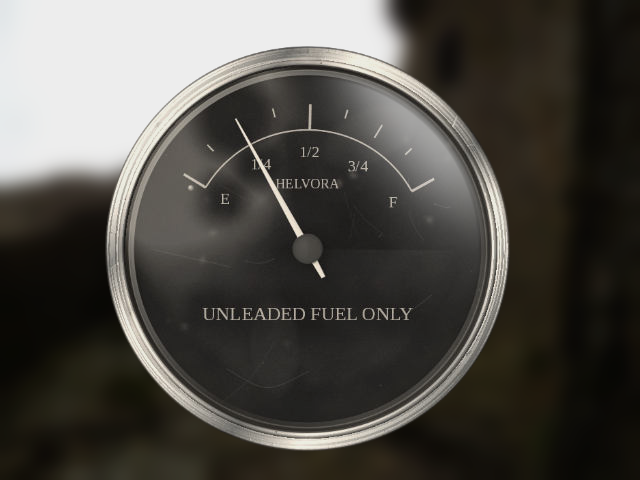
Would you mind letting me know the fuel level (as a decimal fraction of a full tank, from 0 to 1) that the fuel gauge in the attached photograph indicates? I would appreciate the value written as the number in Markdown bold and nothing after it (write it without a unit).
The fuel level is **0.25**
